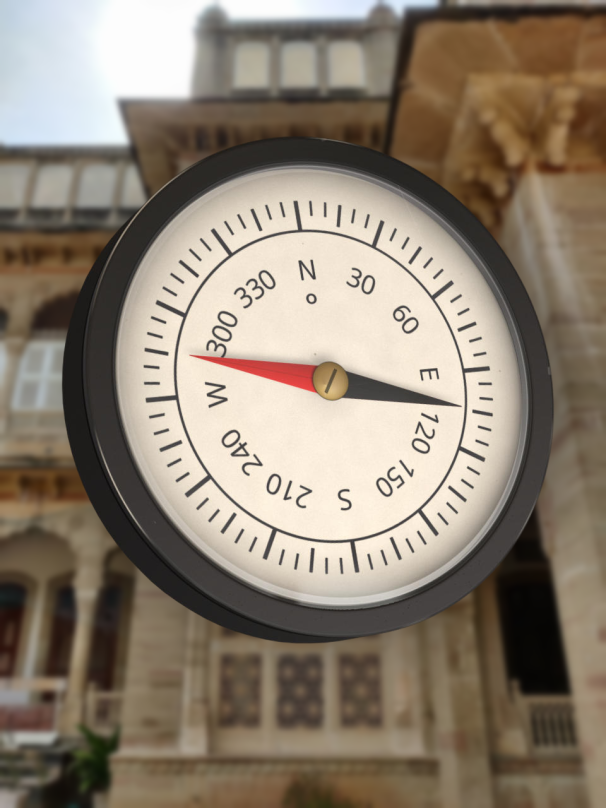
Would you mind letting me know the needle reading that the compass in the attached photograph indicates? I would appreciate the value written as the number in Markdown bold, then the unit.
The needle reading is **285** °
